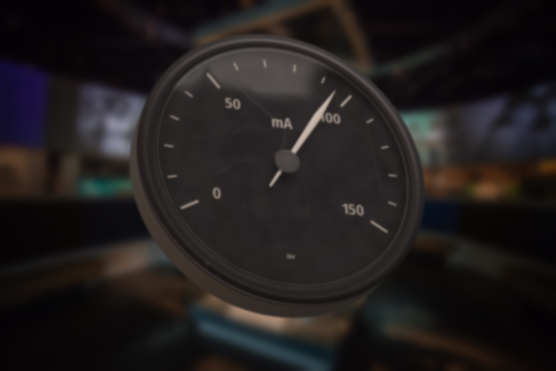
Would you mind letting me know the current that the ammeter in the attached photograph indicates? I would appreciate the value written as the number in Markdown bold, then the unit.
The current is **95** mA
